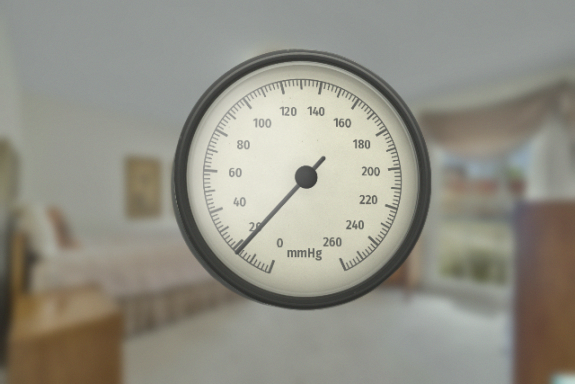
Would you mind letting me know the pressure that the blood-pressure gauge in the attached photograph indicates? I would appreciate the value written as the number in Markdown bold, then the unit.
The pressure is **18** mmHg
